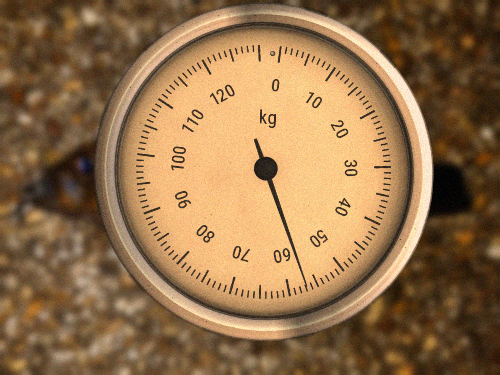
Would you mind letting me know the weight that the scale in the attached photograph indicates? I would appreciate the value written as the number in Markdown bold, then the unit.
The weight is **57** kg
